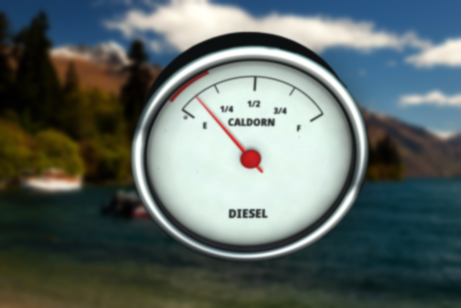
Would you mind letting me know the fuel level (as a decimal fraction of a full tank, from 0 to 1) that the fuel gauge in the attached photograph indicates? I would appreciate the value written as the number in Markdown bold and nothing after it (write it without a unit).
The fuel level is **0.125**
